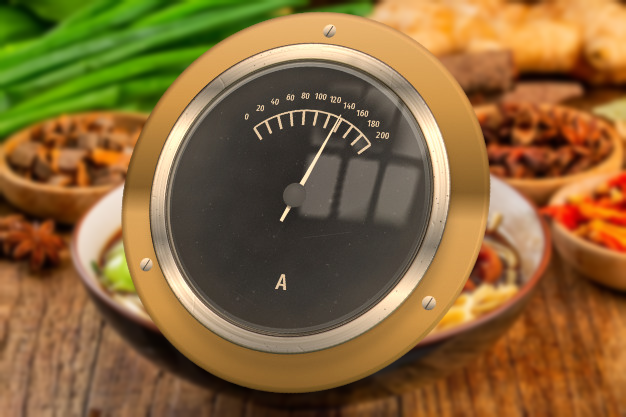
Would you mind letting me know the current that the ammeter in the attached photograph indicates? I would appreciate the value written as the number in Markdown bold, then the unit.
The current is **140** A
